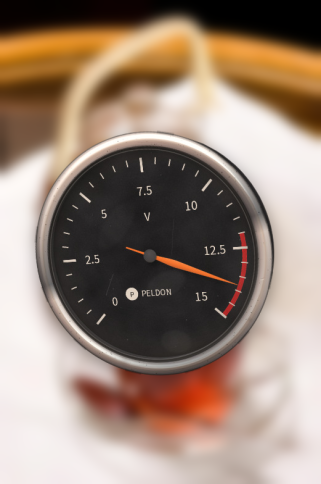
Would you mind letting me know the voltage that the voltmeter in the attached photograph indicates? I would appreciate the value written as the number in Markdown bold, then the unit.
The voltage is **13.75** V
